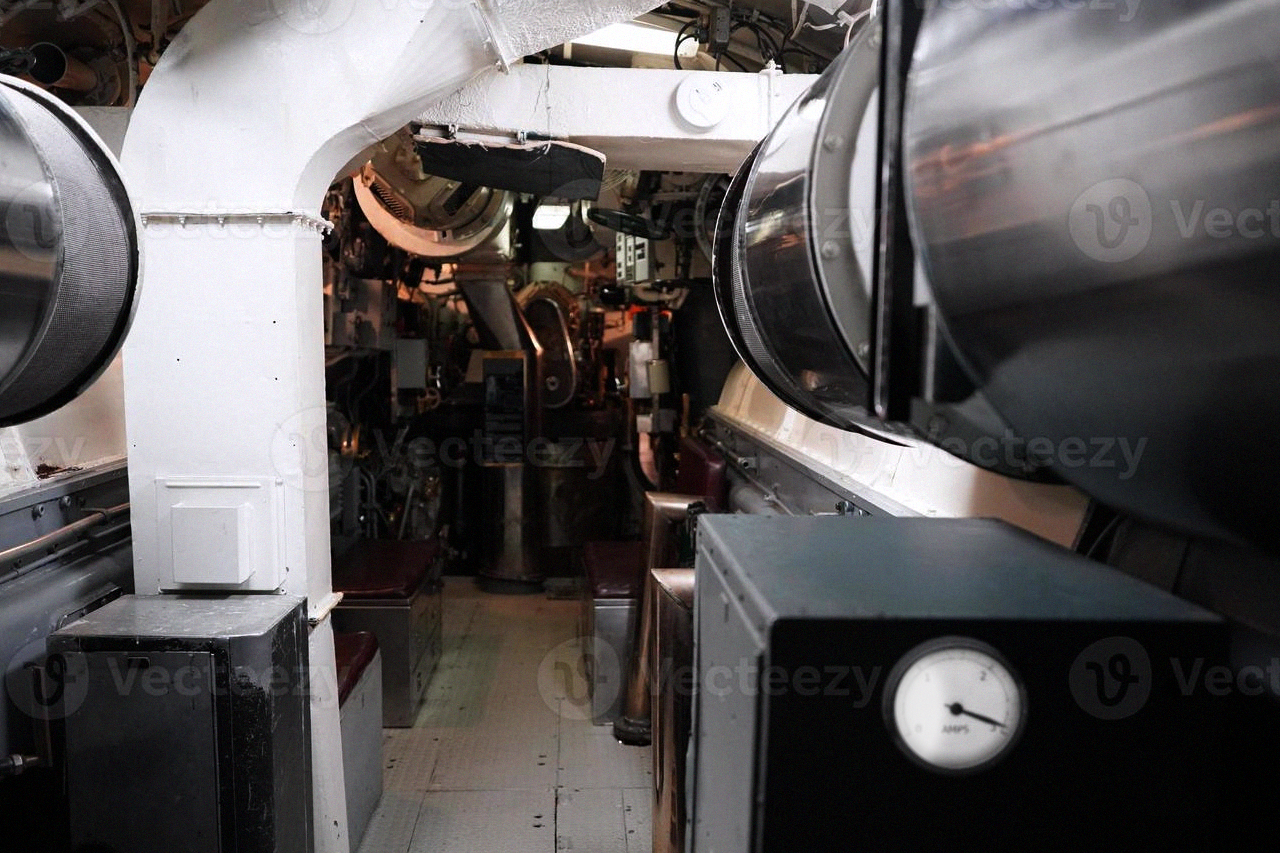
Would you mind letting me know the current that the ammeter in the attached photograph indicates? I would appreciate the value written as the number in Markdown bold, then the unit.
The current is **2.9** A
